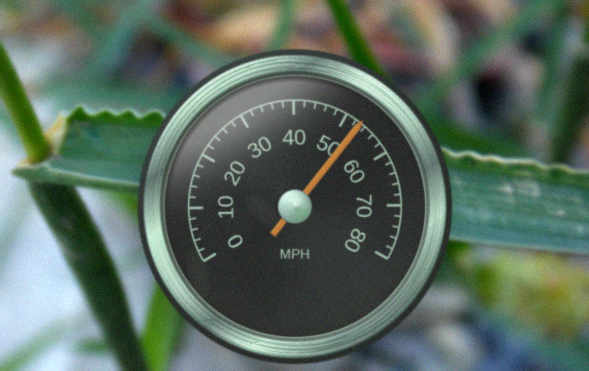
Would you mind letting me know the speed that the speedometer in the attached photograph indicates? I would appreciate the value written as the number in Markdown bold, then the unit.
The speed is **53** mph
